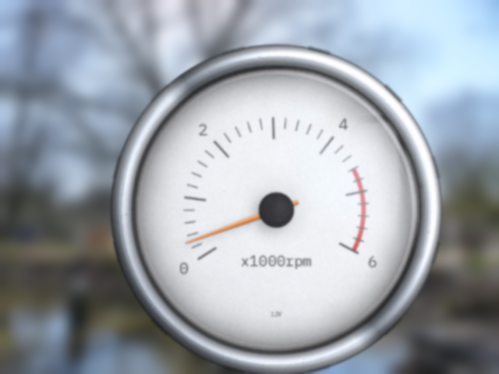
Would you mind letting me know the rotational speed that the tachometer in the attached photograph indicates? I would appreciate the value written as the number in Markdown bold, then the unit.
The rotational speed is **300** rpm
